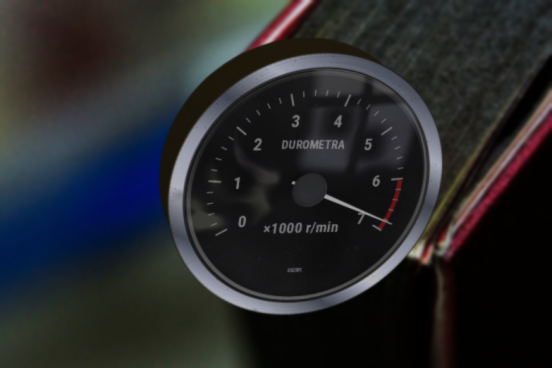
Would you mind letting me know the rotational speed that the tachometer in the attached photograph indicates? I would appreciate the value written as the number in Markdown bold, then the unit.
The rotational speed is **6800** rpm
